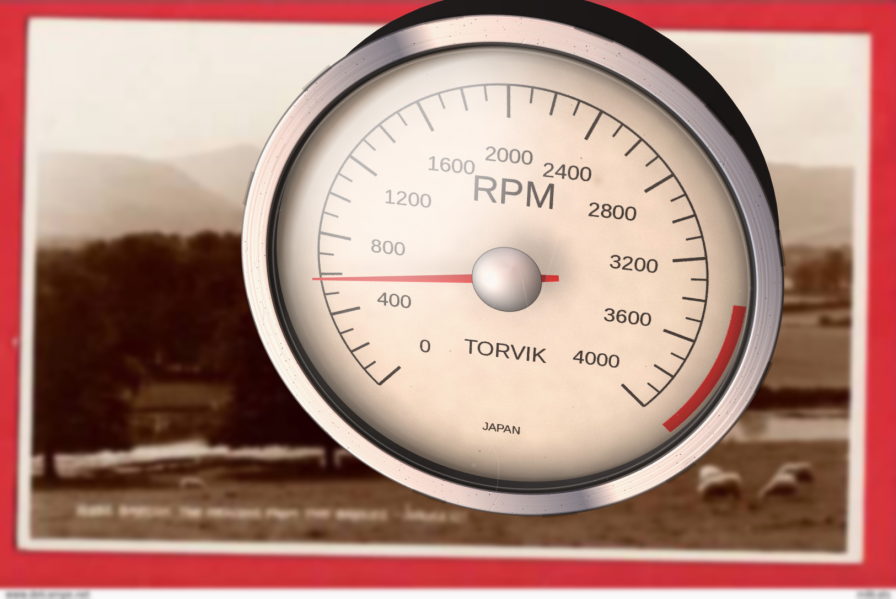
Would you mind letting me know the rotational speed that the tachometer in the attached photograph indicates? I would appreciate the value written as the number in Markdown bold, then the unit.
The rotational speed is **600** rpm
